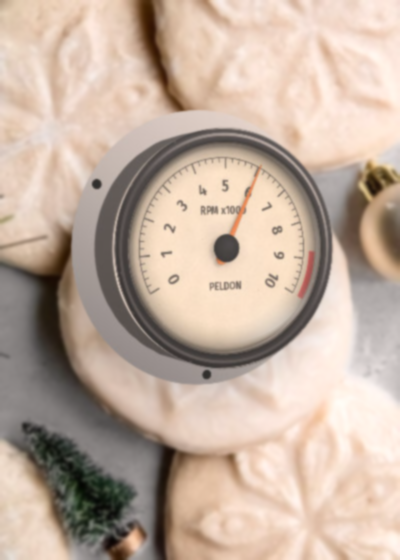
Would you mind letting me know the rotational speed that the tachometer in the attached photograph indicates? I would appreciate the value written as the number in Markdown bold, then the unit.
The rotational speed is **6000** rpm
